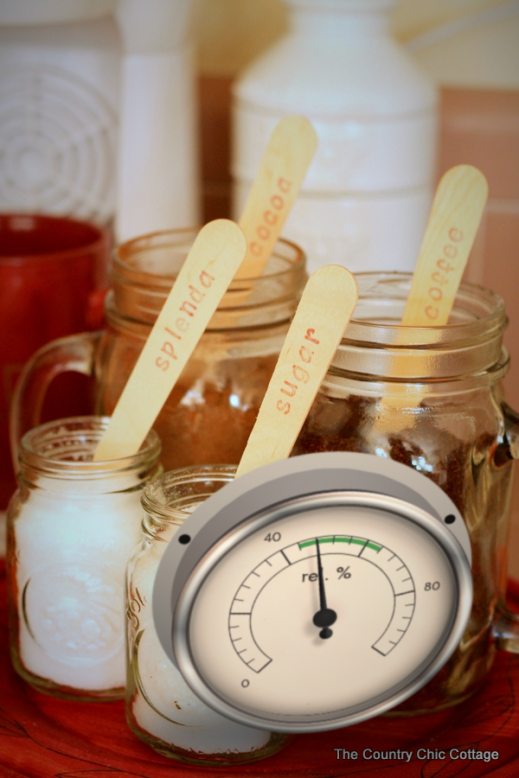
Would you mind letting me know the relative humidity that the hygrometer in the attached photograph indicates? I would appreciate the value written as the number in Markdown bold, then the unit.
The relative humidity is **48** %
